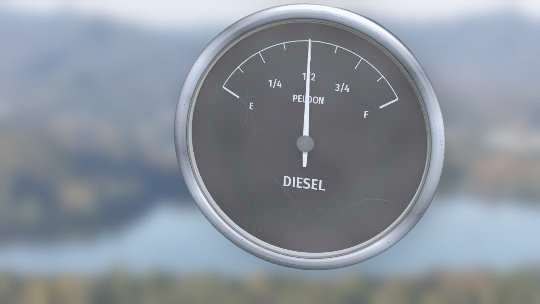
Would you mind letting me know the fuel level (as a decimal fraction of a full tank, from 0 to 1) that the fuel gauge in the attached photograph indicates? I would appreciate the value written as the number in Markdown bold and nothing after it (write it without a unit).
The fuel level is **0.5**
